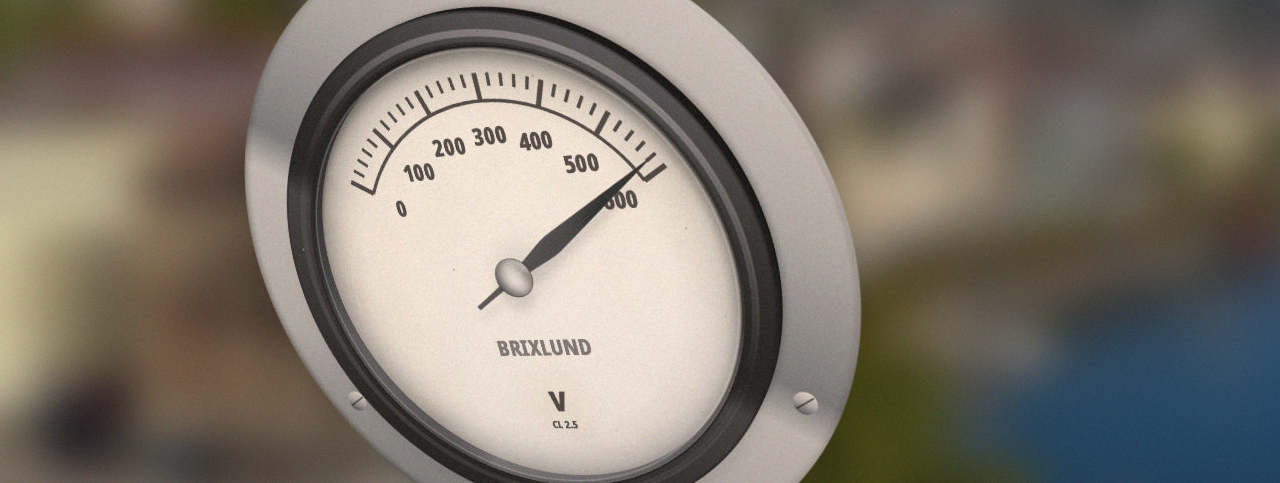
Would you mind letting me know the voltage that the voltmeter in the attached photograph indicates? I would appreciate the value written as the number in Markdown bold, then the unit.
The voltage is **580** V
